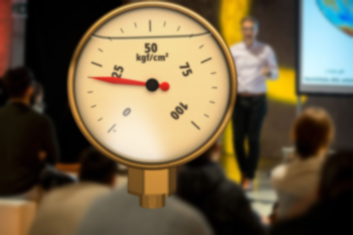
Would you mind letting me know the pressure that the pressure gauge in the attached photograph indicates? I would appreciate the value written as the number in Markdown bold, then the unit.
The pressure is **20** kg/cm²
